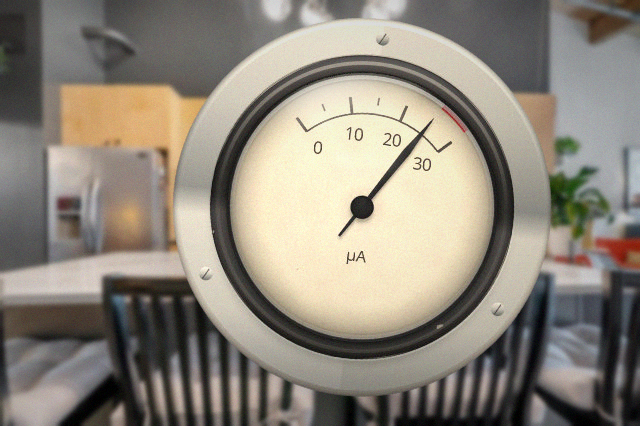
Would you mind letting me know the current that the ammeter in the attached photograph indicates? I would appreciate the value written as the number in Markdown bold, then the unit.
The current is **25** µA
